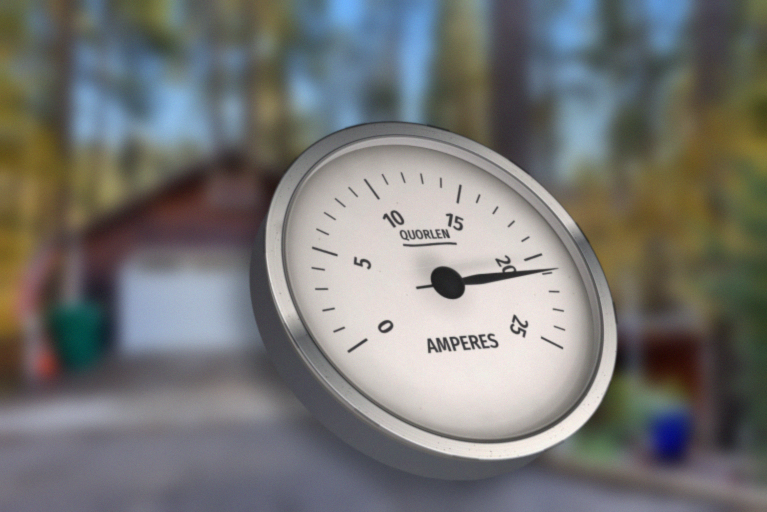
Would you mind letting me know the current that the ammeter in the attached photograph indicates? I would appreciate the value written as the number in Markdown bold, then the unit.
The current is **21** A
